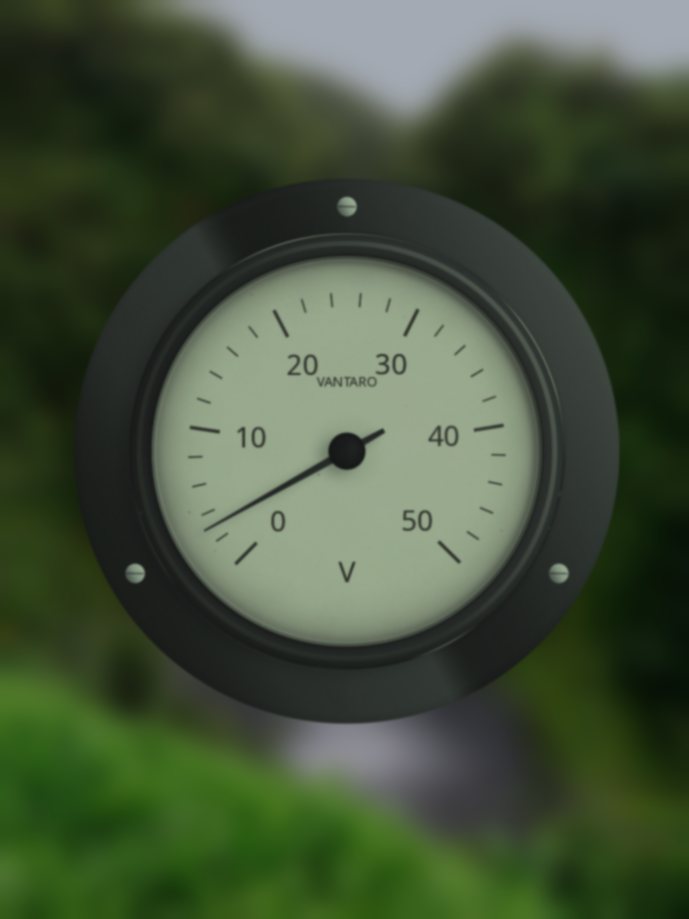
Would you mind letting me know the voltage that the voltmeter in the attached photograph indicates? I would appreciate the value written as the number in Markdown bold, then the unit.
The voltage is **3** V
